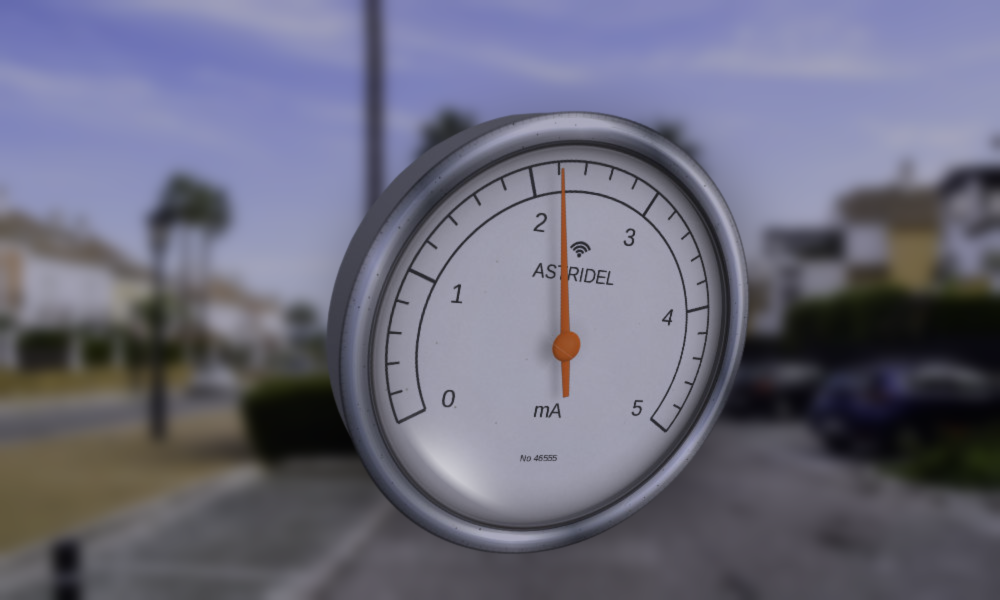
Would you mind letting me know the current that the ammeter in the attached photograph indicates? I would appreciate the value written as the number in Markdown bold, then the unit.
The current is **2.2** mA
